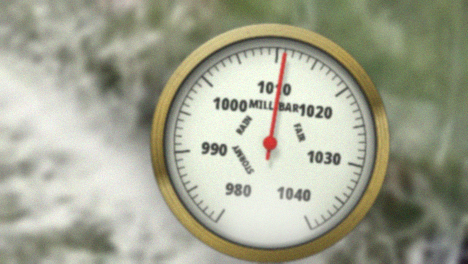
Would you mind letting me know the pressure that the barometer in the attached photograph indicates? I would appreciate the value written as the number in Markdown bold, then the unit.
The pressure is **1011** mbar
